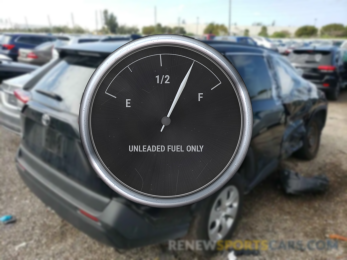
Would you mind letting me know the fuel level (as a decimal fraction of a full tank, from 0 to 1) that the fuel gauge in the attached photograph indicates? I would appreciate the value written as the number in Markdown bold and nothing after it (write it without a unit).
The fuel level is **0.75**
